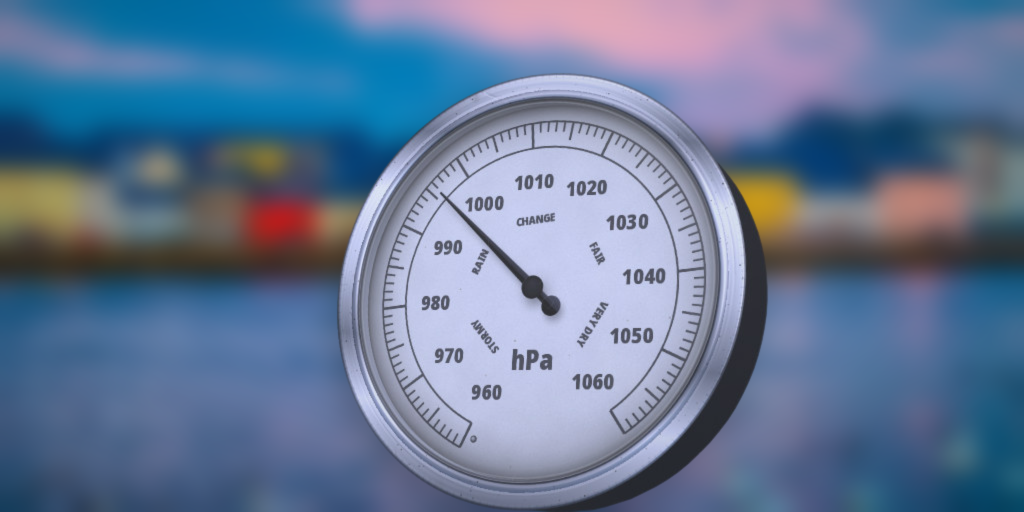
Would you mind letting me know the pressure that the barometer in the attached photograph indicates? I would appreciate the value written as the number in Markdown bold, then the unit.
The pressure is **996** hPa
